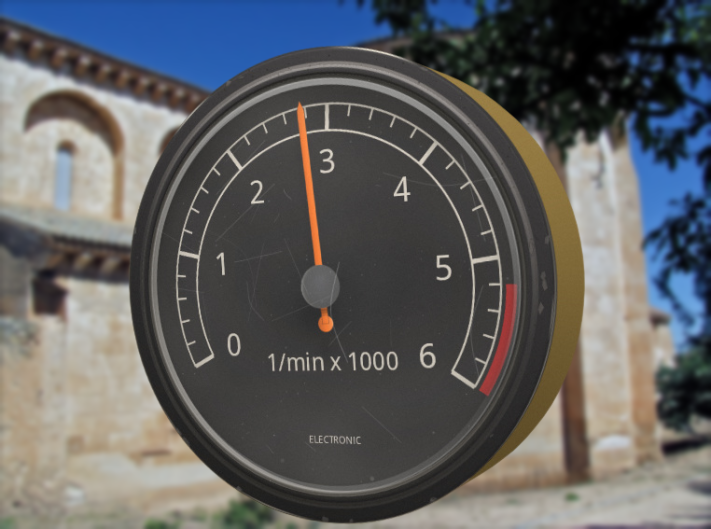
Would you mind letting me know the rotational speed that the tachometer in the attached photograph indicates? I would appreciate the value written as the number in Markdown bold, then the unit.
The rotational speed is **2800** rpm
